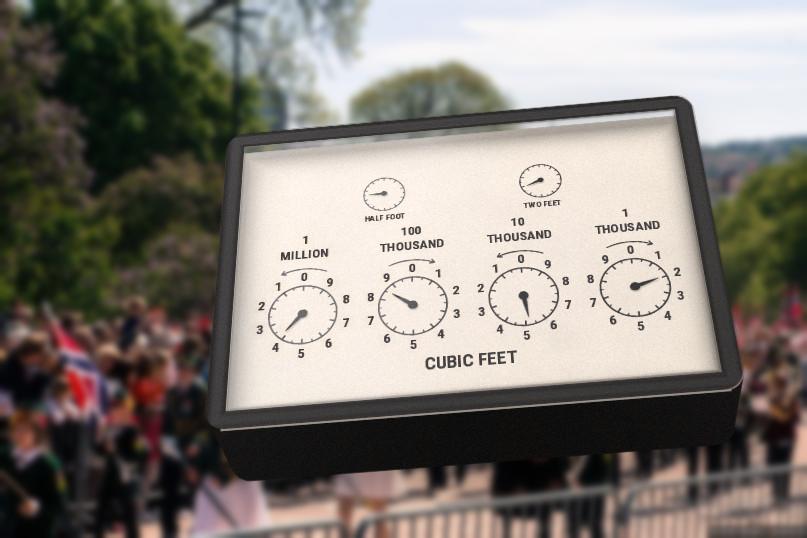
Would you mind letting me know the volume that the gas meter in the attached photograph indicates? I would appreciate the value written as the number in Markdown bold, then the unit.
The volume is **385200** ft³
